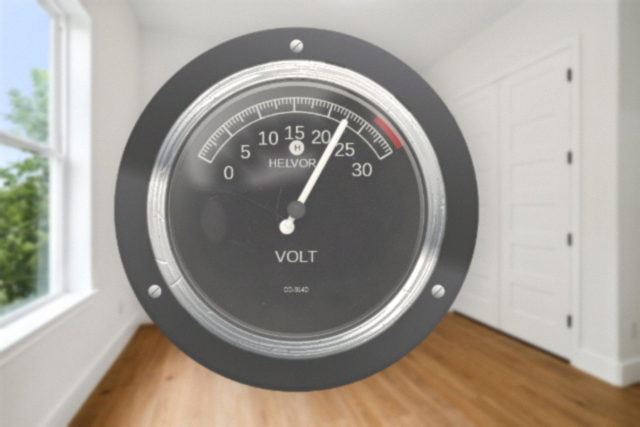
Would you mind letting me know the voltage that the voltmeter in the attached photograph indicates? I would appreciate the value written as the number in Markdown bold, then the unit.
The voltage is **22.5** V
